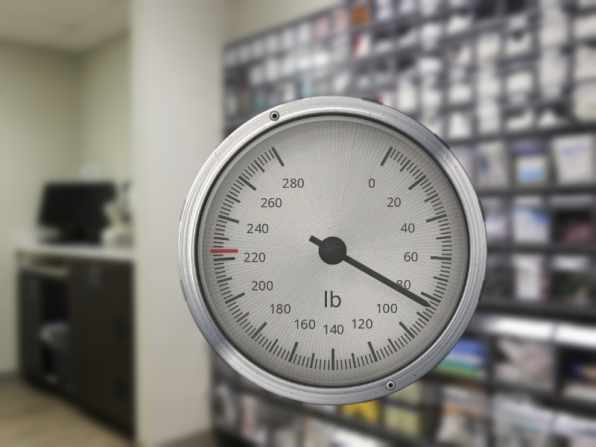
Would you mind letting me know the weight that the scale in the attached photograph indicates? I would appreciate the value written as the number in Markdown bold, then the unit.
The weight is **84** lb
